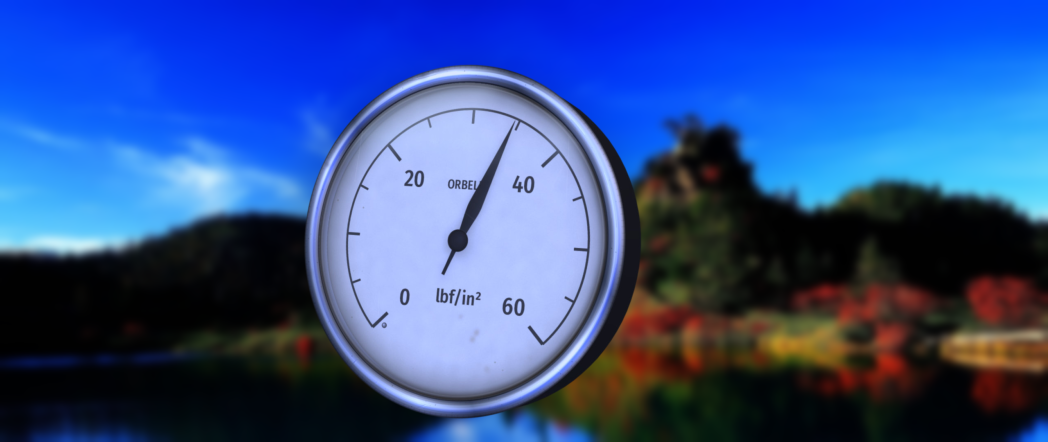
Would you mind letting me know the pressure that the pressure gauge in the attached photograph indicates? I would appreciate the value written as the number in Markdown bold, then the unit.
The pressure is **35** psi
